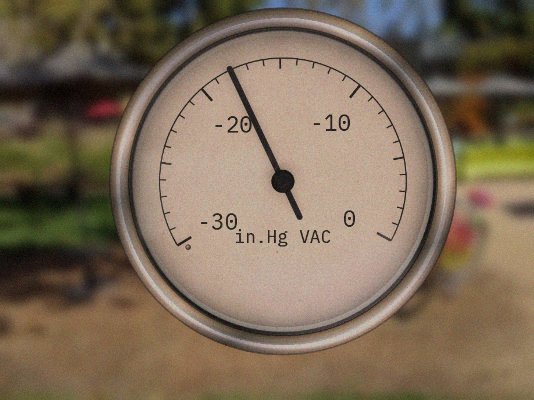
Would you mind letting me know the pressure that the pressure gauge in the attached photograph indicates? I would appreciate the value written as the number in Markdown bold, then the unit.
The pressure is **-18** inHg
